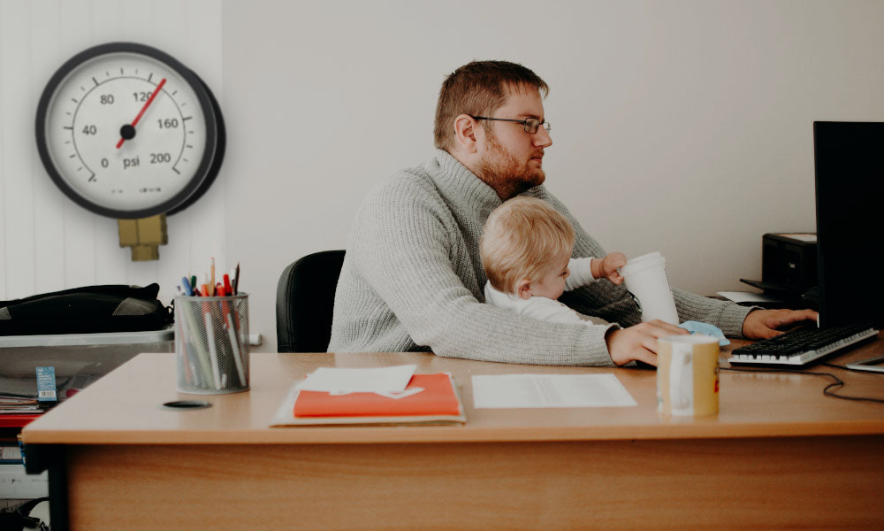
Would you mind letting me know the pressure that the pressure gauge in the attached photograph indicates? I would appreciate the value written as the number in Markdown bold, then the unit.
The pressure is **130** psi
